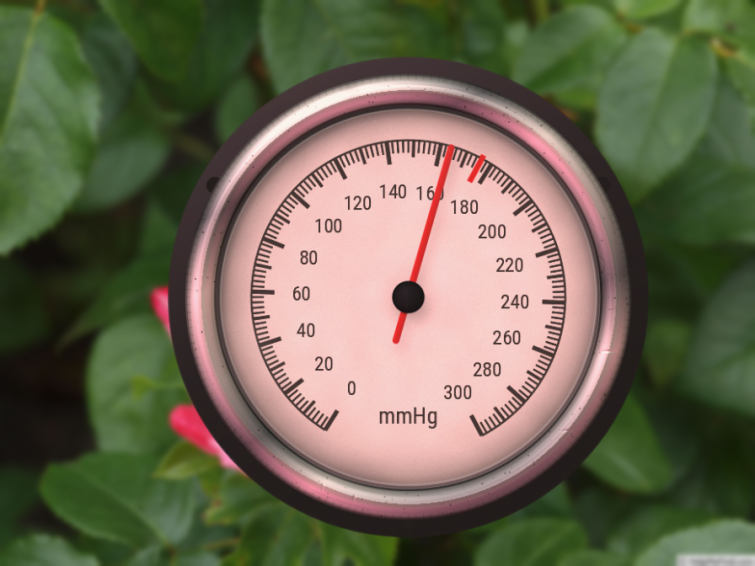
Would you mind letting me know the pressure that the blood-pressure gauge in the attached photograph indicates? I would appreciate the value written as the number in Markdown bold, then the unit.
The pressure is **164** mmHg
